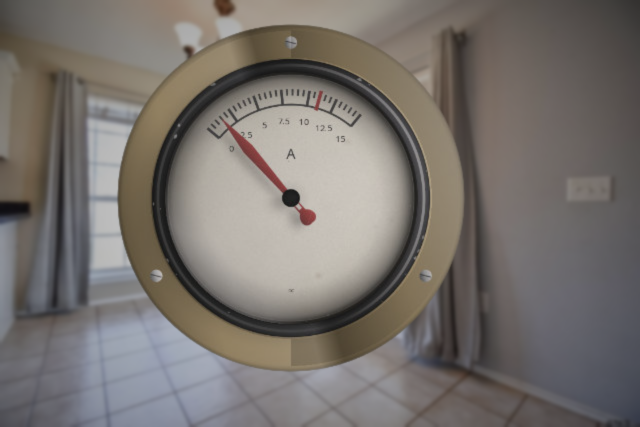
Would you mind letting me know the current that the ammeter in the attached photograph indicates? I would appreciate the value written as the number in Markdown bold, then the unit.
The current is **1.5** A
